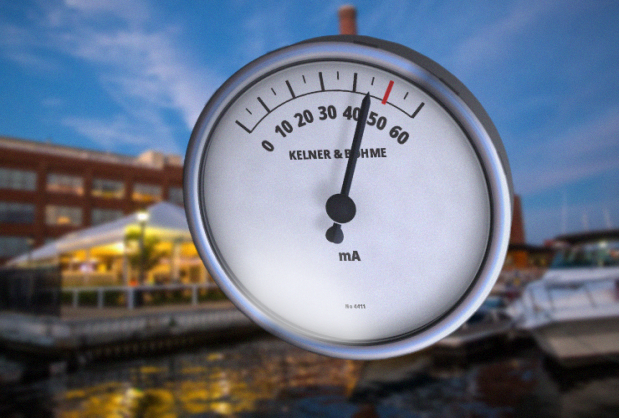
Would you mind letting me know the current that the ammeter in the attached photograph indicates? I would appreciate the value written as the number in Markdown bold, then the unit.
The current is **45** mA
